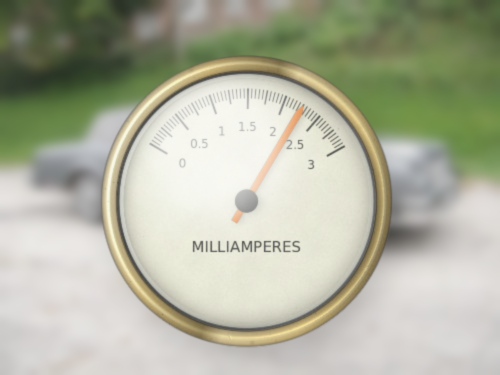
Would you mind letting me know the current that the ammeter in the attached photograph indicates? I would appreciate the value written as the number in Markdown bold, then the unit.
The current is **2.25** mA
